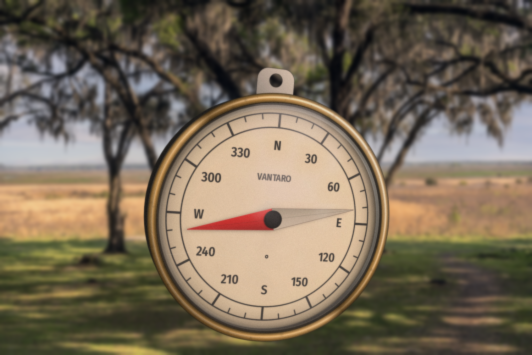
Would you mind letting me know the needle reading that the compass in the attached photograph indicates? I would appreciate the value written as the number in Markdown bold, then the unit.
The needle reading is **260** °
